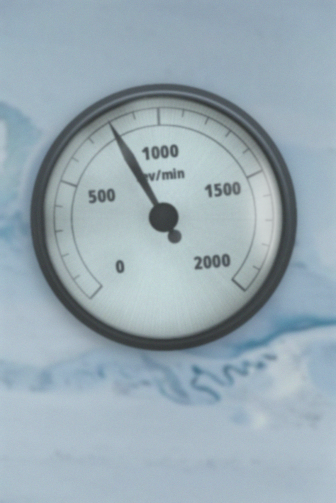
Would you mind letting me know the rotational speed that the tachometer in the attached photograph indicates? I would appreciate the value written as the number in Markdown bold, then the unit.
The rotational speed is **800** rpm
